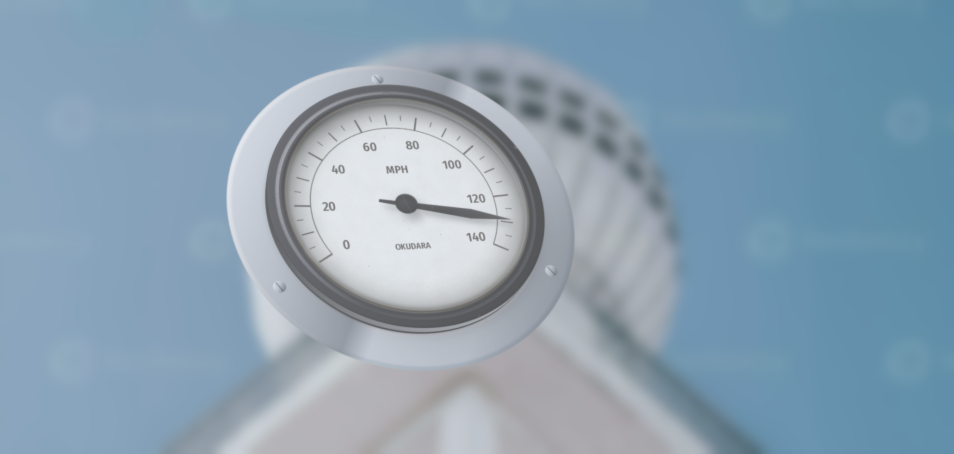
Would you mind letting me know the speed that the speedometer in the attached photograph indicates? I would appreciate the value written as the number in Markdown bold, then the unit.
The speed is **130** mph
